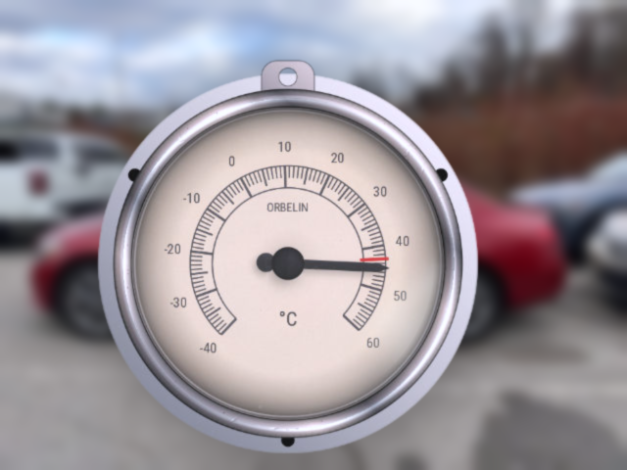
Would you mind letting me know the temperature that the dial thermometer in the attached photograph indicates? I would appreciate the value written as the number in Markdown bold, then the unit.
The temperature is **45** °C
